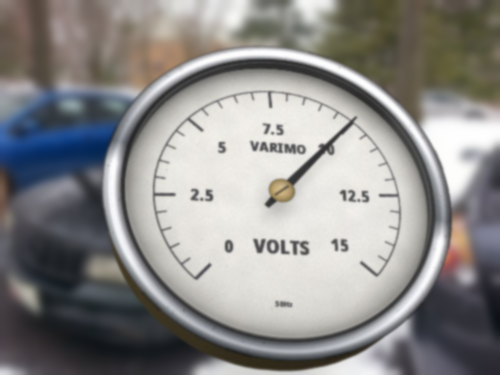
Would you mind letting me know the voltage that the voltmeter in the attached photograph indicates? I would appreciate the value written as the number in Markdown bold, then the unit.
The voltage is **10** V
